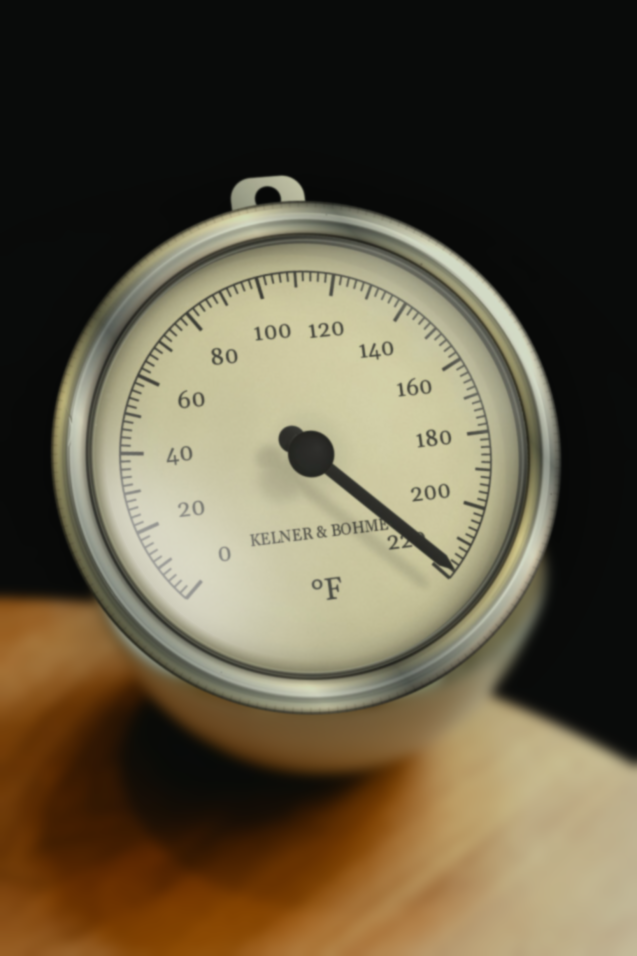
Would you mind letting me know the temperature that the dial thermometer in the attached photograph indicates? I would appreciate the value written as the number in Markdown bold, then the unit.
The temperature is **218** °F
